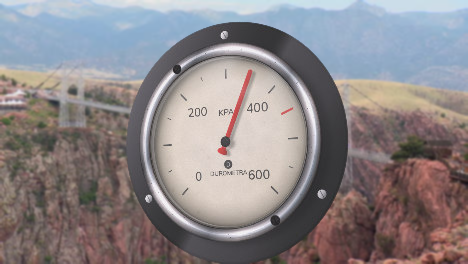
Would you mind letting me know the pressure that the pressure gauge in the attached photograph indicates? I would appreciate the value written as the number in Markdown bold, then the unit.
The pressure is **350** kPa
